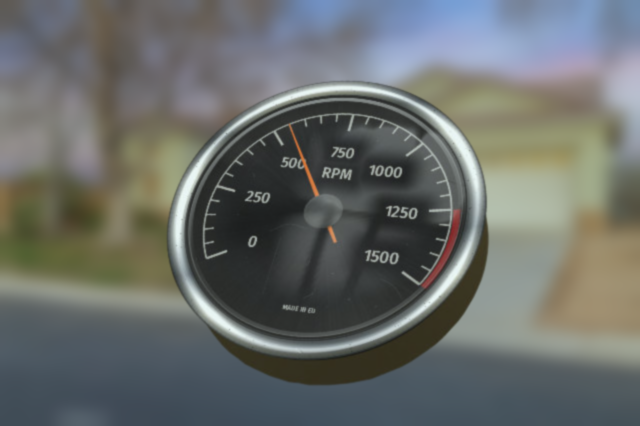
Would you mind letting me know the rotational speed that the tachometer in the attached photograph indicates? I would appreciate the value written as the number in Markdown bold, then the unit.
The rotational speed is **550** rpm
